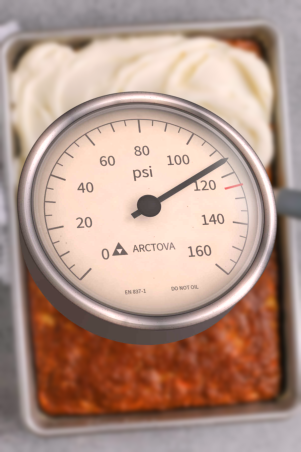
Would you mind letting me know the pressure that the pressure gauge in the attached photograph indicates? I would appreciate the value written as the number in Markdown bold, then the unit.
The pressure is **115** psi
